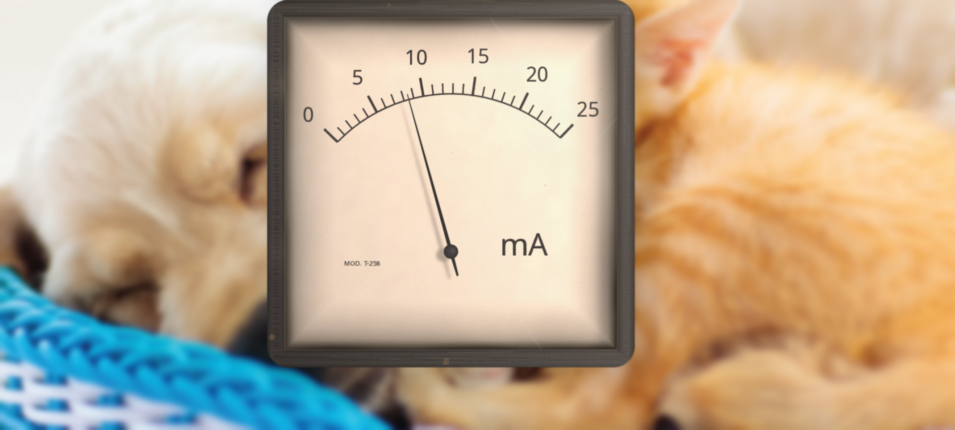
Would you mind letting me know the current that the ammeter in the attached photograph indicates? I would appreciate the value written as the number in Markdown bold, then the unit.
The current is **8.5** mA
